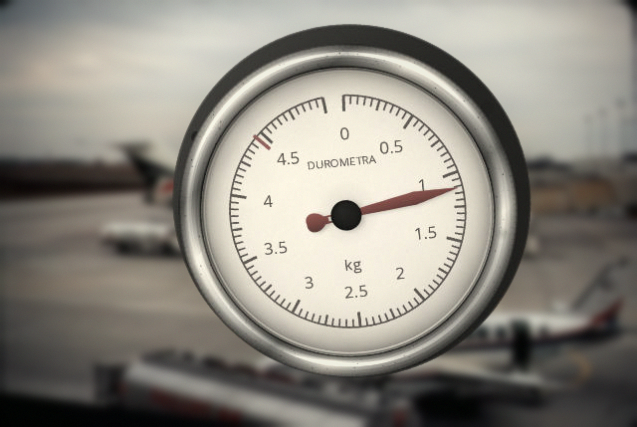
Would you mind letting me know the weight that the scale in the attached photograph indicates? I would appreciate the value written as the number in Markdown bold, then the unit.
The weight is **1.1** kg
